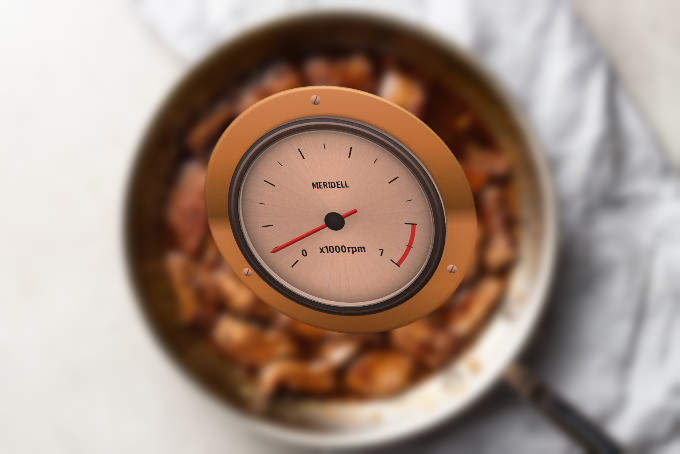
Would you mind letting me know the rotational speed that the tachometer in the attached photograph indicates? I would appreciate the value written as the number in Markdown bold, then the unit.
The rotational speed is **500** rpm
